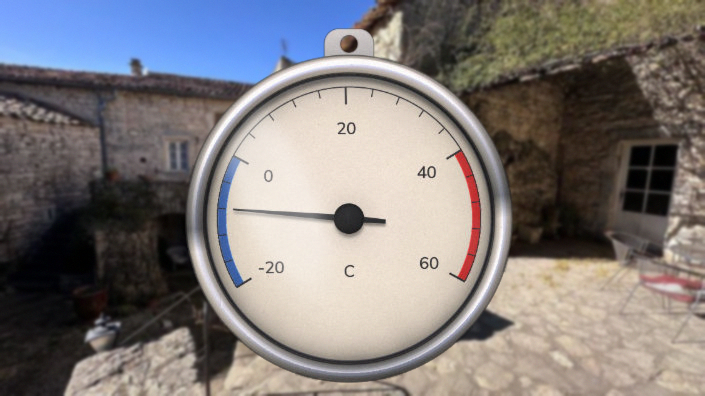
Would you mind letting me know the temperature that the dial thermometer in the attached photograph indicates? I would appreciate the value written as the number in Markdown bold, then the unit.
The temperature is **-8** °C
